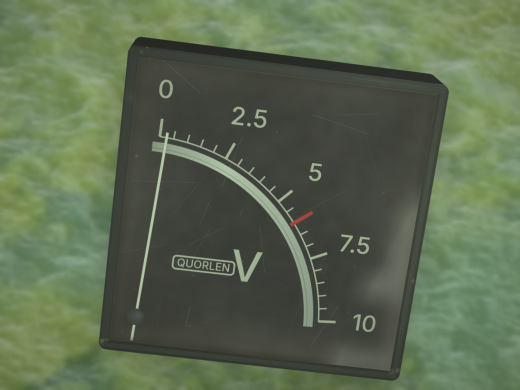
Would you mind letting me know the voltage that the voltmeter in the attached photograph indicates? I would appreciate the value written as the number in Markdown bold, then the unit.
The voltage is **0.25** V
